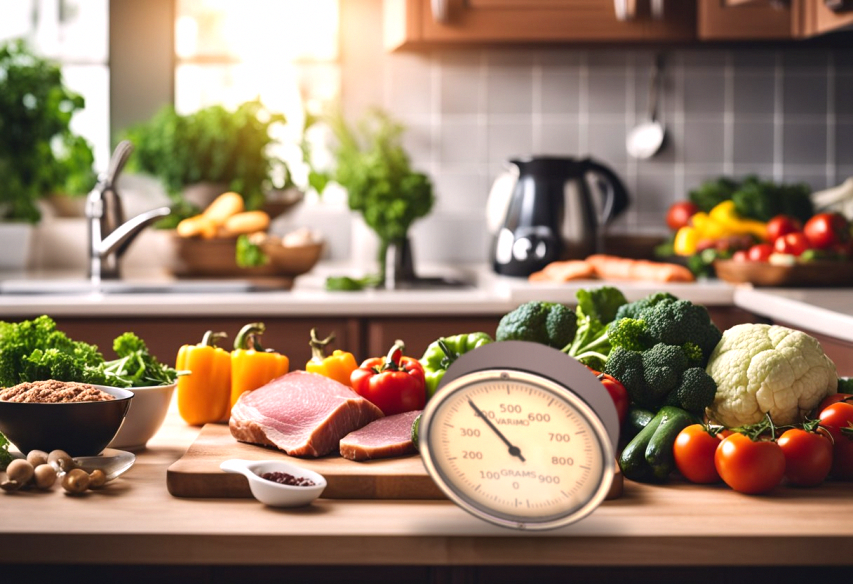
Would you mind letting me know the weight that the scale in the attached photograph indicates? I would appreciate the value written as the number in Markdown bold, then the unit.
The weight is **400** g
